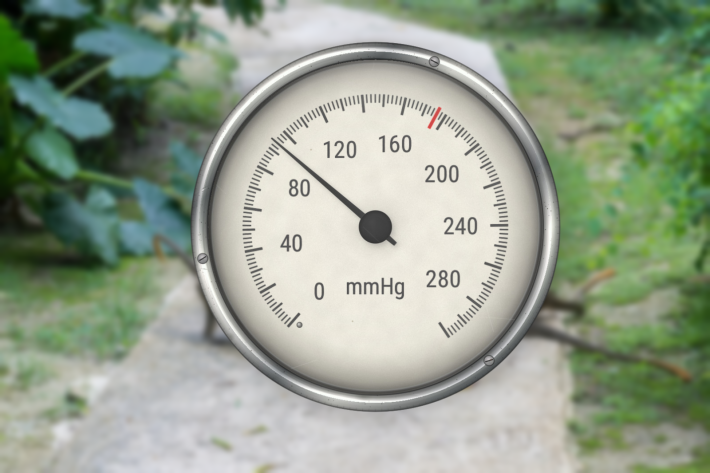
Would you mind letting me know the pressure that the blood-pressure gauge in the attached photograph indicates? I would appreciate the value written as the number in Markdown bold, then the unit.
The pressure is **94** mmHg
